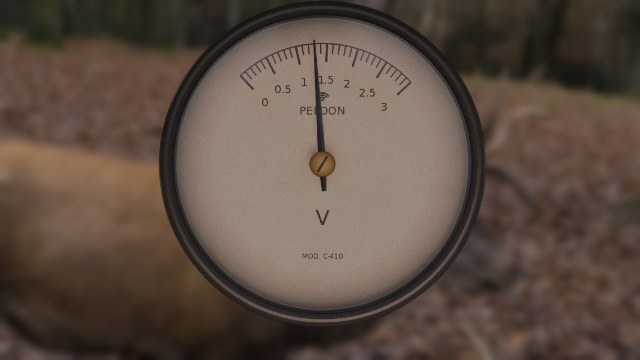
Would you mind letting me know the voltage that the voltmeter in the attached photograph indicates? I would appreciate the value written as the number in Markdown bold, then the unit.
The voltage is **1.3** V
